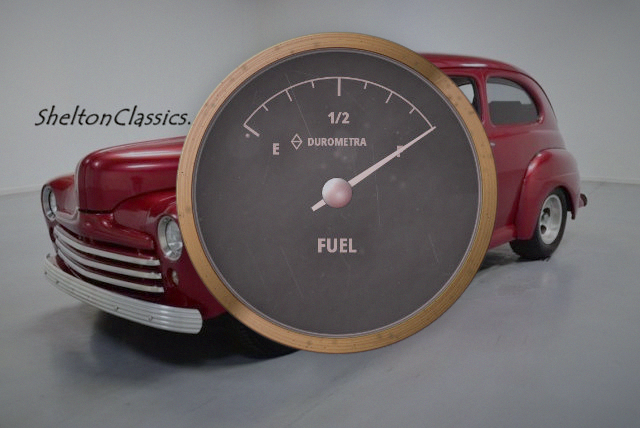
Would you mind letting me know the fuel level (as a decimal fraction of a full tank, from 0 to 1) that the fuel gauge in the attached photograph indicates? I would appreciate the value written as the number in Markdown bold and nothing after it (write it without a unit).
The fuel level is **1**
